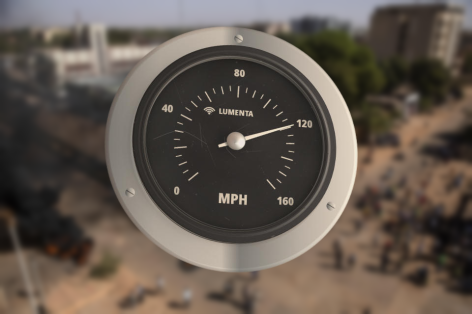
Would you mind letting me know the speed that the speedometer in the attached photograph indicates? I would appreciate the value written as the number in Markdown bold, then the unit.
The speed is **120** mph
